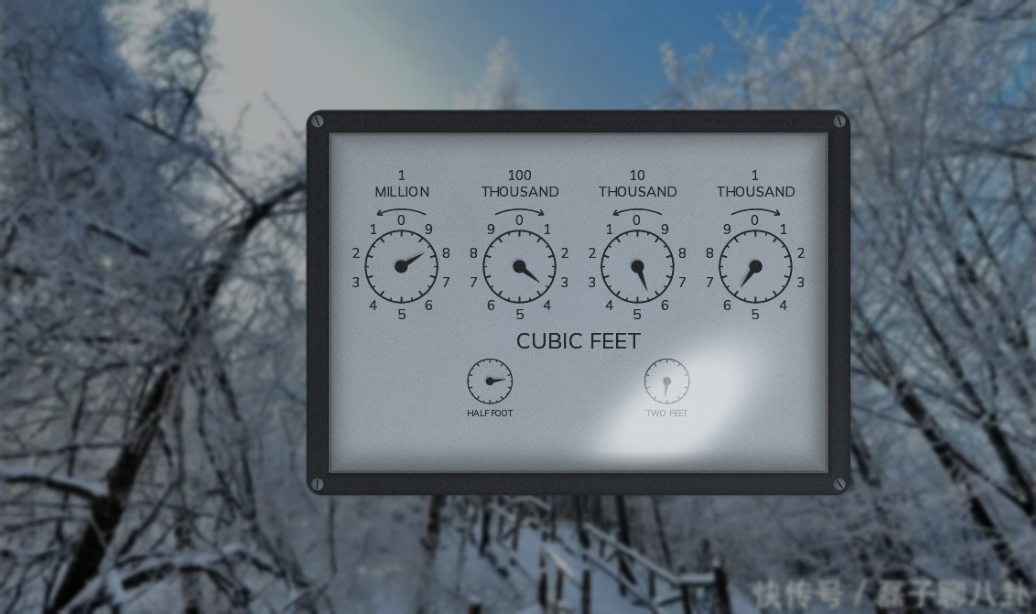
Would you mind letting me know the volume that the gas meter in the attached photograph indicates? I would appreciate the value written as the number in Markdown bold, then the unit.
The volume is **835600** ft³
